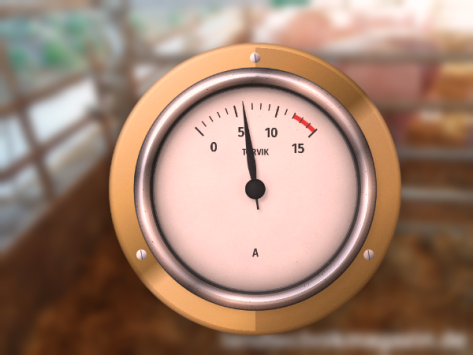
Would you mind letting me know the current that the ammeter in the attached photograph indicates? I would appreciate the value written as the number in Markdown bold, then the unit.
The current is **6** A
